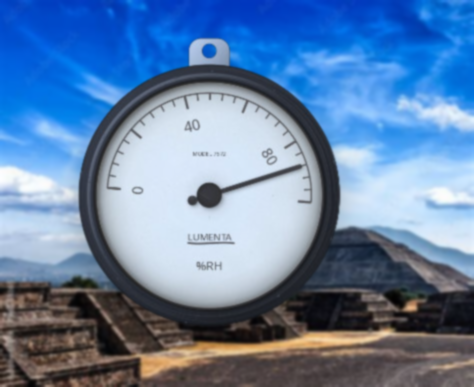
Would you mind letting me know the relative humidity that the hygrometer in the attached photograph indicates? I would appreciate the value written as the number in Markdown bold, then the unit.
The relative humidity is **88** %
